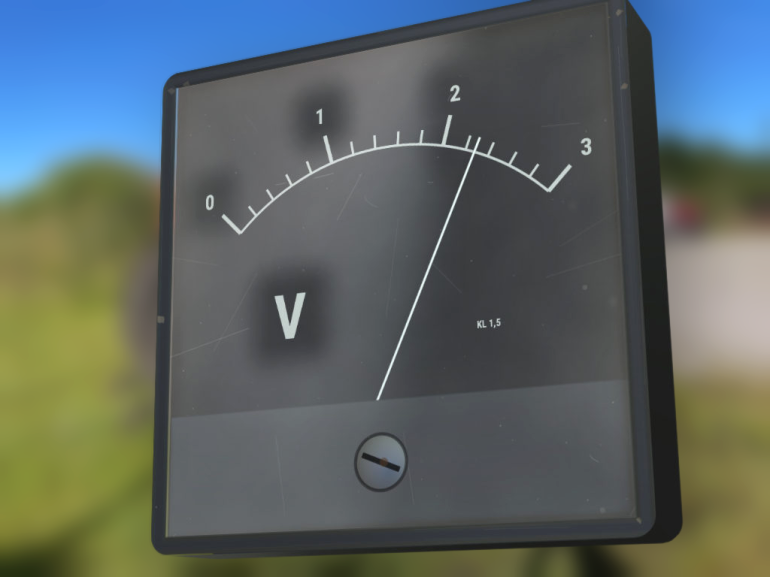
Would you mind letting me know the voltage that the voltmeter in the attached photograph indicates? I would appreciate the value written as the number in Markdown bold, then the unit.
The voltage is **2.3** V
